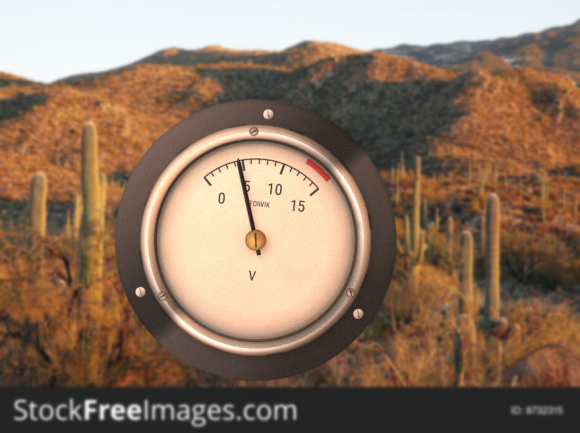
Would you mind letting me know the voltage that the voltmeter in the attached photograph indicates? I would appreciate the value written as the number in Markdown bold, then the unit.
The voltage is **4.5** V
